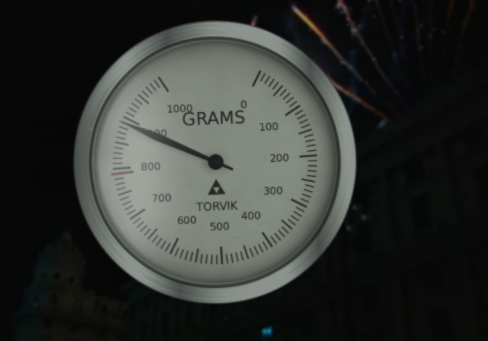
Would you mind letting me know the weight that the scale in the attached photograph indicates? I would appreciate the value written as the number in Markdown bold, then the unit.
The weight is **890** g
